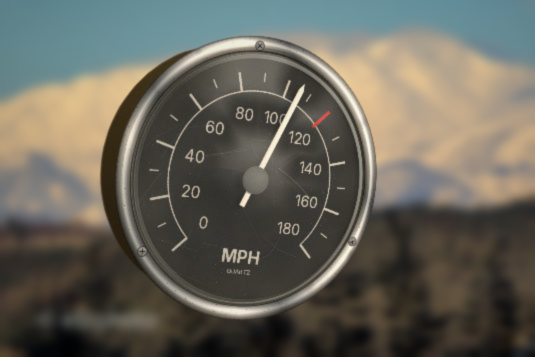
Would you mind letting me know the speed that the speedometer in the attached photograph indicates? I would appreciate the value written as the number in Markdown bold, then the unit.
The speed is **105** mph
